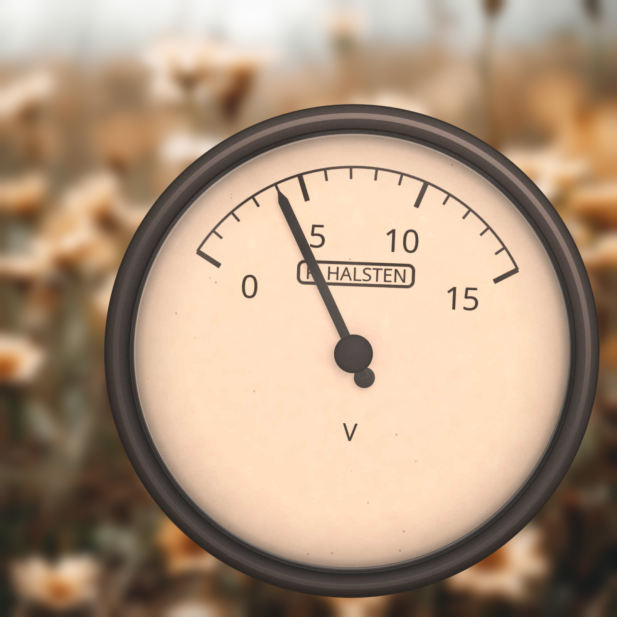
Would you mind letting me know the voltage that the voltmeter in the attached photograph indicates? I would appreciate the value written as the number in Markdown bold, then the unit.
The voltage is **4** V
